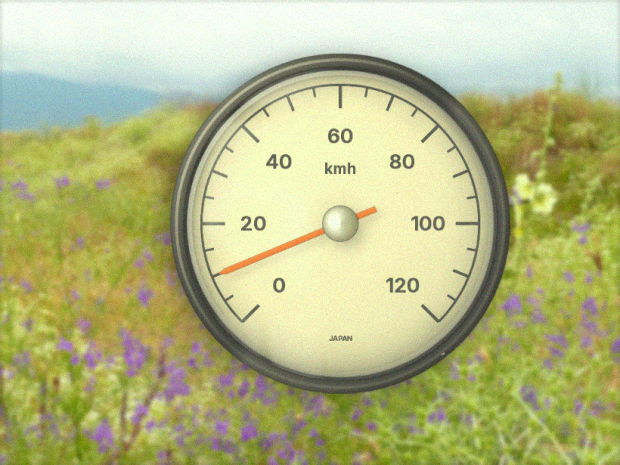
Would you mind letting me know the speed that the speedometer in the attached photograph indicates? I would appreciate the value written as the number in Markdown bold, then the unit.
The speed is **10** km/h
